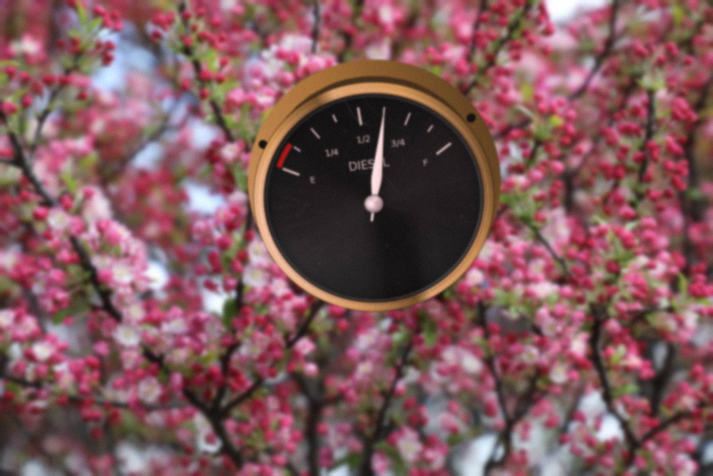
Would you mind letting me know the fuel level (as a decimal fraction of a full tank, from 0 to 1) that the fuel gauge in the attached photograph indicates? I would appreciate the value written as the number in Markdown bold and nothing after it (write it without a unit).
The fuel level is **0.625**
